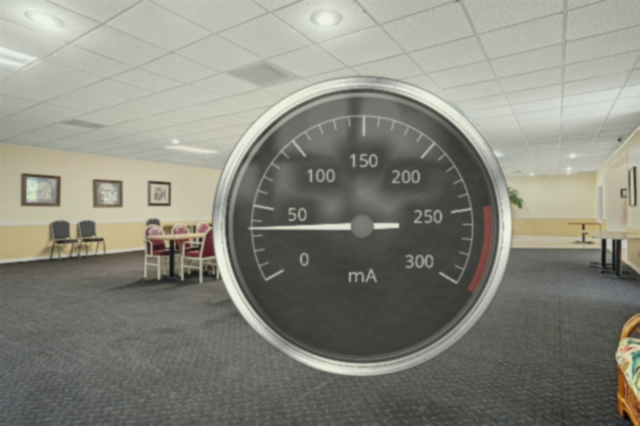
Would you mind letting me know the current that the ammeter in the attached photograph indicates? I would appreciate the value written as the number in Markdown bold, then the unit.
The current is **35** mA
